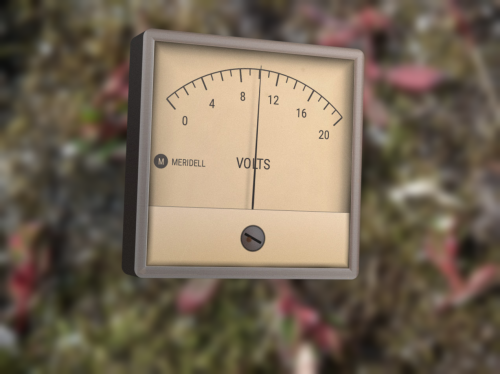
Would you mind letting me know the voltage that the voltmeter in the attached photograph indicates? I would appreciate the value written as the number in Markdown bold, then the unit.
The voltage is **10** V
